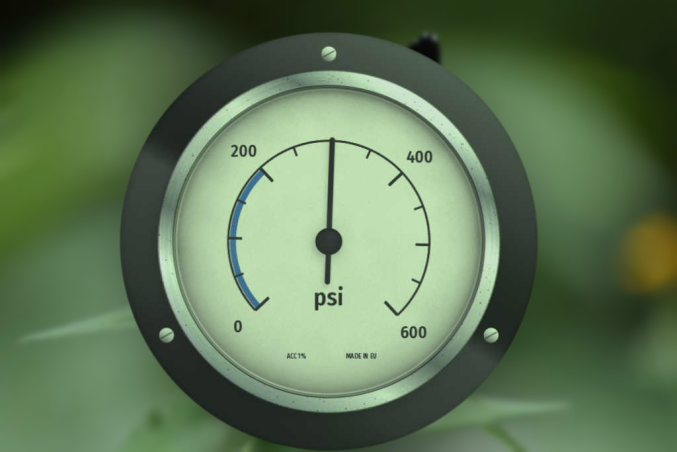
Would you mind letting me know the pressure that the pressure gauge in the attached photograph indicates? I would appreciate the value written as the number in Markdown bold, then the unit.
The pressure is **300** psi
